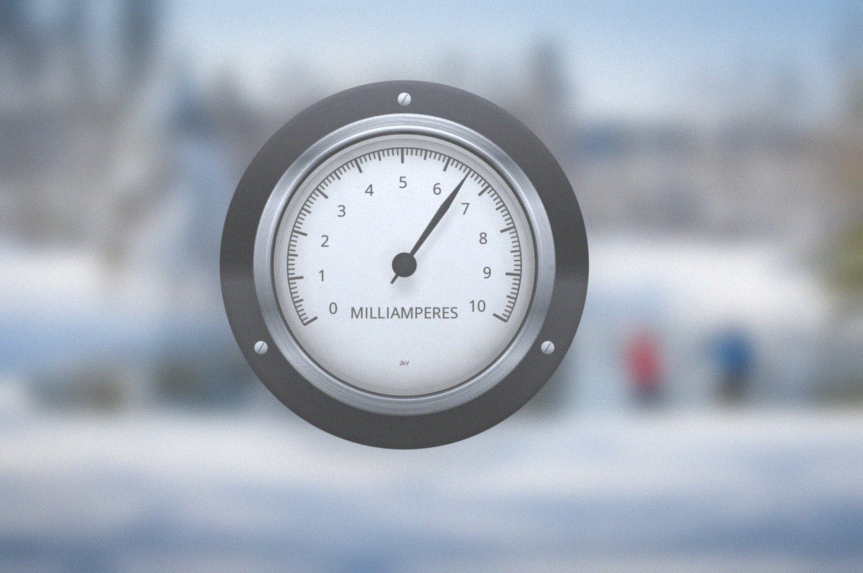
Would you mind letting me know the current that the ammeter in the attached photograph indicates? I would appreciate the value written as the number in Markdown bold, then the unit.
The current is **6.5** mA
